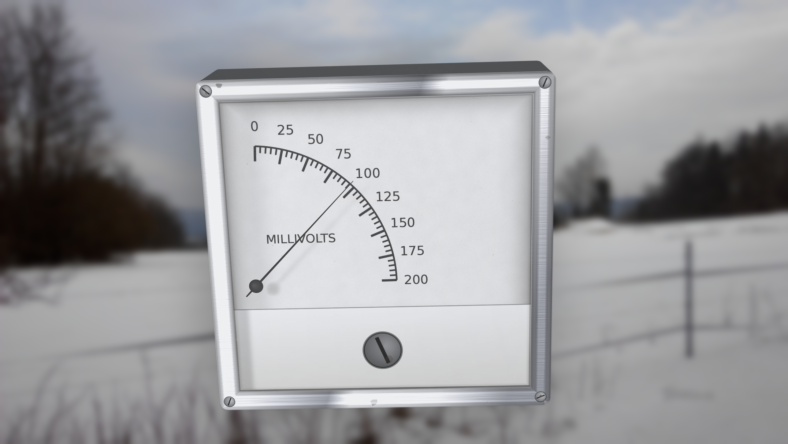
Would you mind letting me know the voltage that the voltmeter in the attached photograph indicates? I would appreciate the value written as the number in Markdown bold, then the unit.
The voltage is **95** mV
